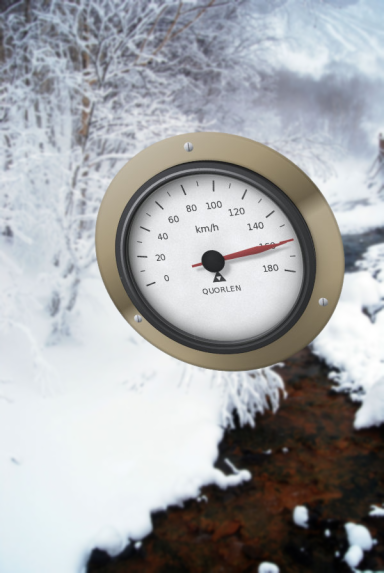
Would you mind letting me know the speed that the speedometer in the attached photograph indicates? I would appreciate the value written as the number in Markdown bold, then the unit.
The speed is **160** km/h
